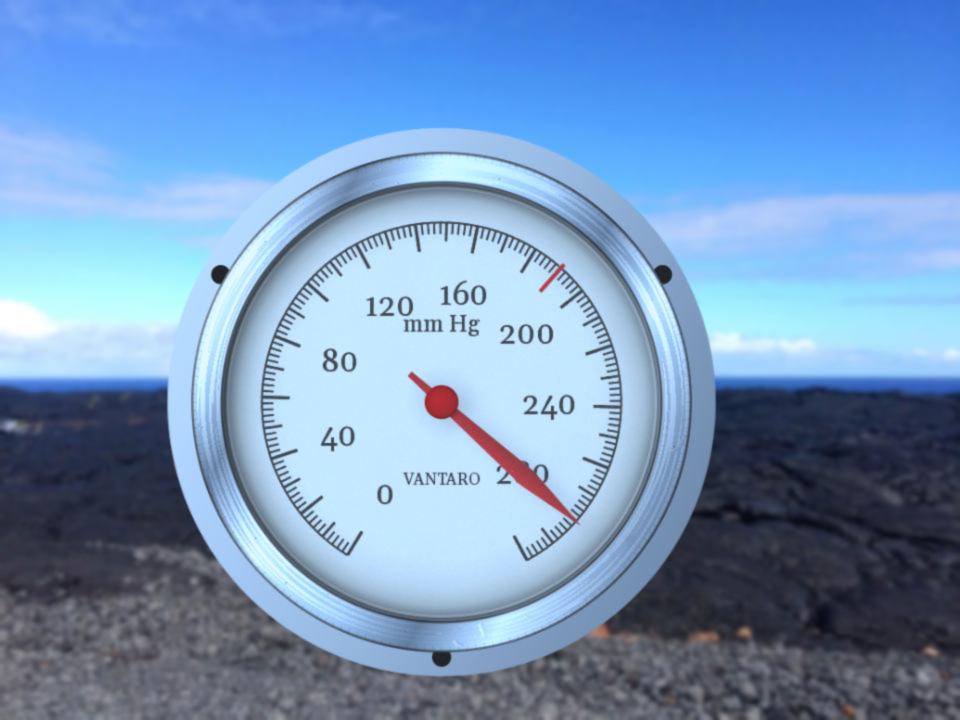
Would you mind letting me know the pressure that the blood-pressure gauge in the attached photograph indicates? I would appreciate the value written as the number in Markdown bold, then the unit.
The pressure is **280** mmHg
